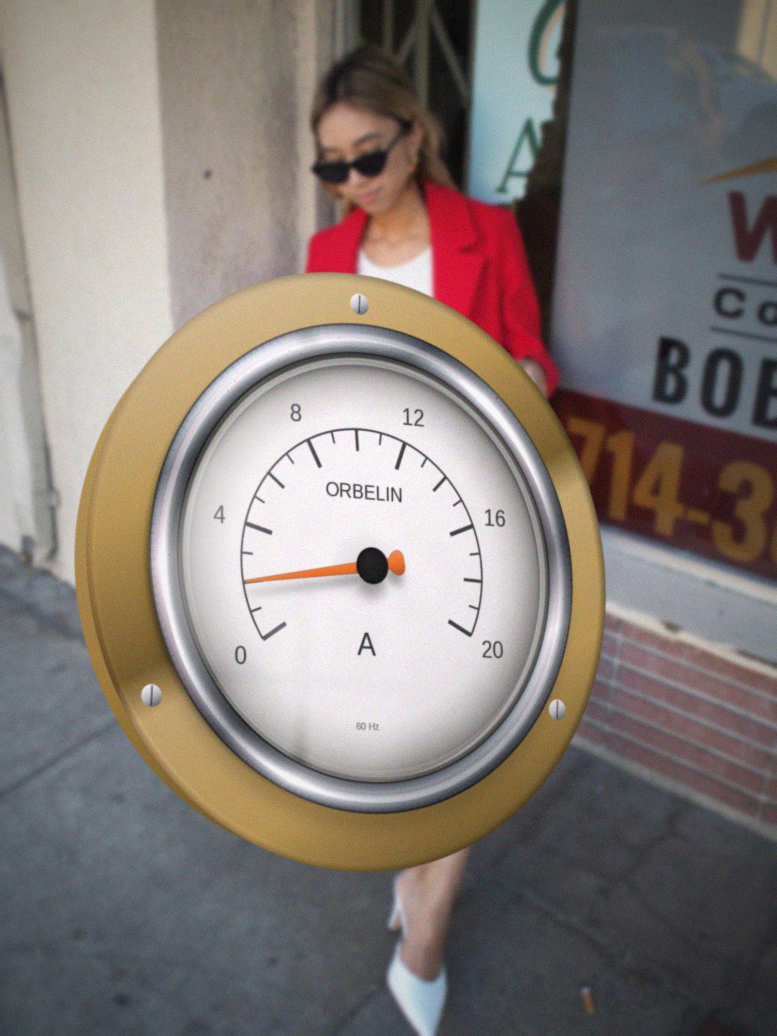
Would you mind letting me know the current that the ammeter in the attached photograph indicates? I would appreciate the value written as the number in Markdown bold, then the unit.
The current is **2** A
